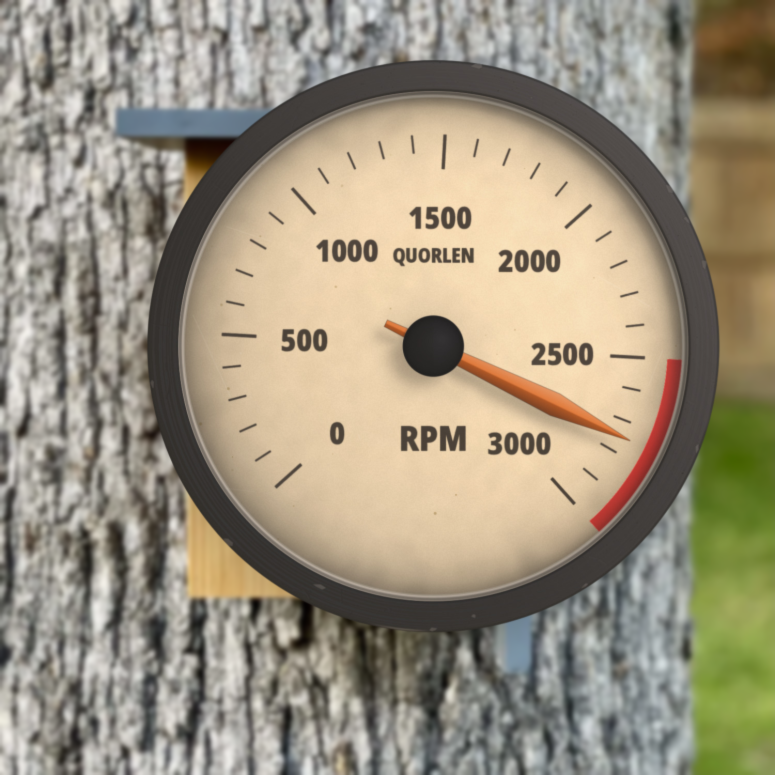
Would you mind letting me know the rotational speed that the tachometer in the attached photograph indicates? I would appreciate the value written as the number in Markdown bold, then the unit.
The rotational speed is **2750** rpm
